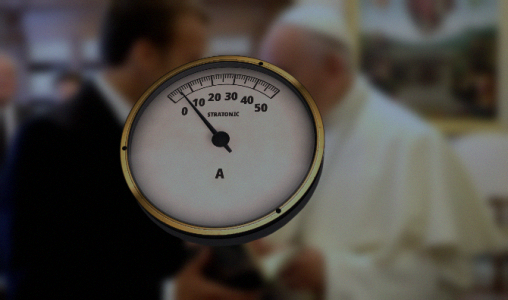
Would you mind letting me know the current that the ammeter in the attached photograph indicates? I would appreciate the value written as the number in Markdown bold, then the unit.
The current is **5** A
